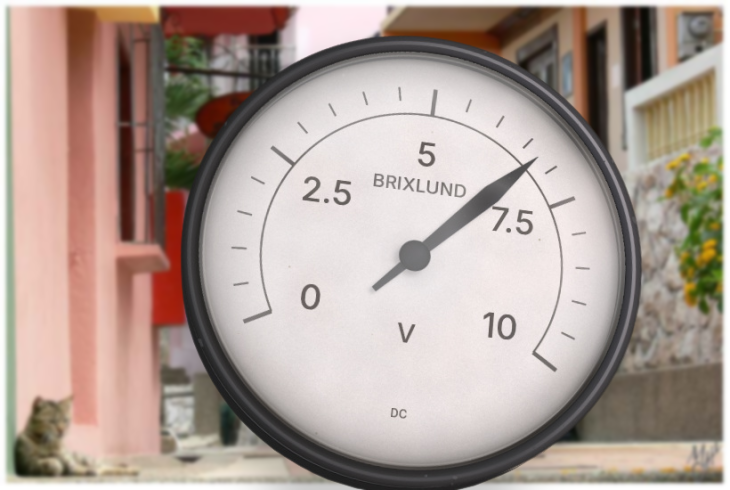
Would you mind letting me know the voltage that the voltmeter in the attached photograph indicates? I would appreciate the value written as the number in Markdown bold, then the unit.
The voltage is **6.75** V
